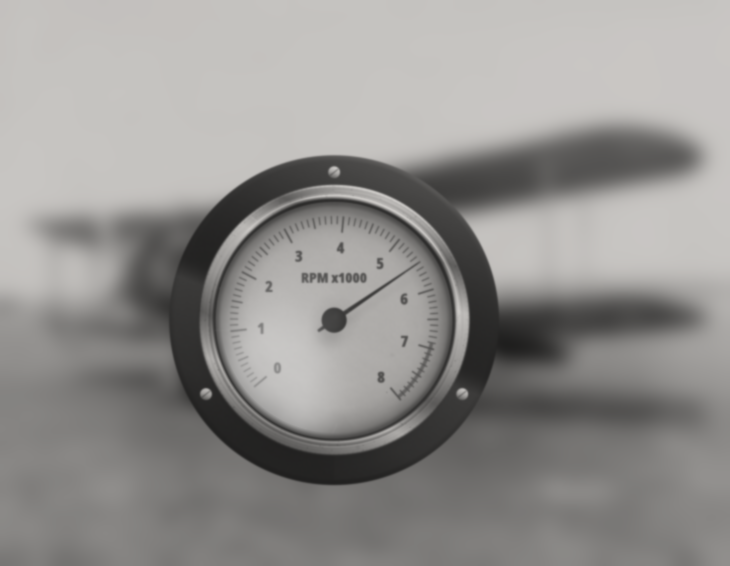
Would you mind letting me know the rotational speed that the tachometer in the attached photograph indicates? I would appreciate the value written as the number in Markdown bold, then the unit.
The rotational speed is **5500** rpm
